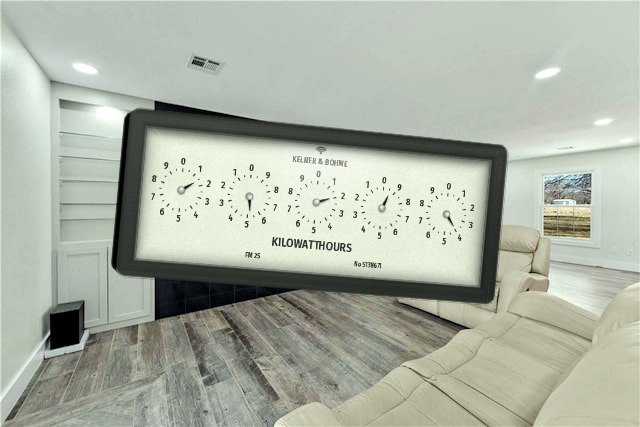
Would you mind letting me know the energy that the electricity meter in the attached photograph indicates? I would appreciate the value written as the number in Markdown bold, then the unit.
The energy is **15194** kWh
